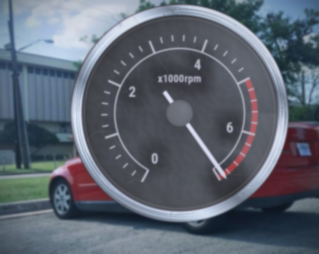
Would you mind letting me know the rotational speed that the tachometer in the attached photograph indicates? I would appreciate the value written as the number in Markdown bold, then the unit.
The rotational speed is **6900** rpm
